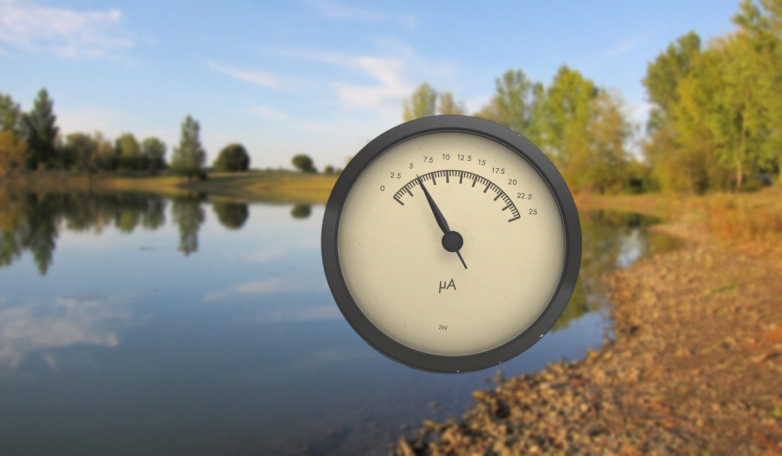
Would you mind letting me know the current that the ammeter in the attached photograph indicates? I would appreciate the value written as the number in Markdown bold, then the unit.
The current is **5** µA
